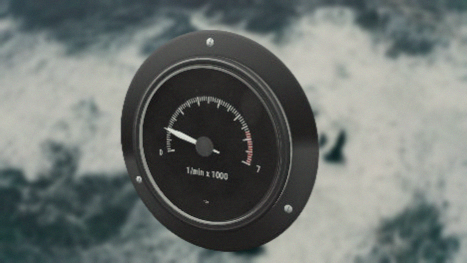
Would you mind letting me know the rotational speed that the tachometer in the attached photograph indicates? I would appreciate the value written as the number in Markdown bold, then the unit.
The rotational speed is **1000** rpm
